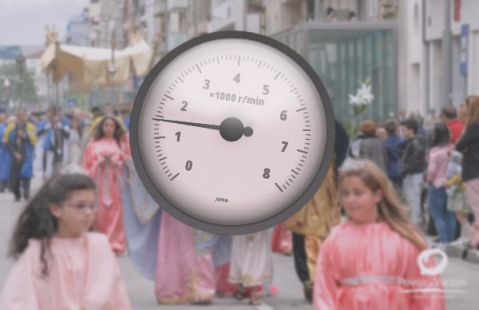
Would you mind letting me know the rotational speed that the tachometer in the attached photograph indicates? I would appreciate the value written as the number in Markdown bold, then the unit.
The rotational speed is **1400** rpm
